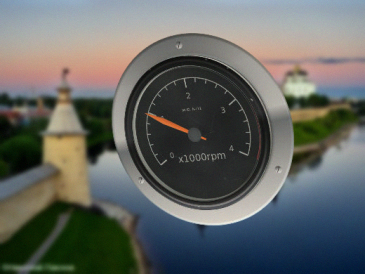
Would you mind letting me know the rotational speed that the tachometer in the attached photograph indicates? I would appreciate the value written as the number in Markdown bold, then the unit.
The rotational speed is **1000** rpm
